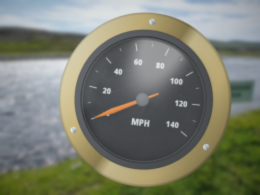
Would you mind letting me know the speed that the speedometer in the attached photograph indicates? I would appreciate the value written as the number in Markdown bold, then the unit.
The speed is **0** mph
